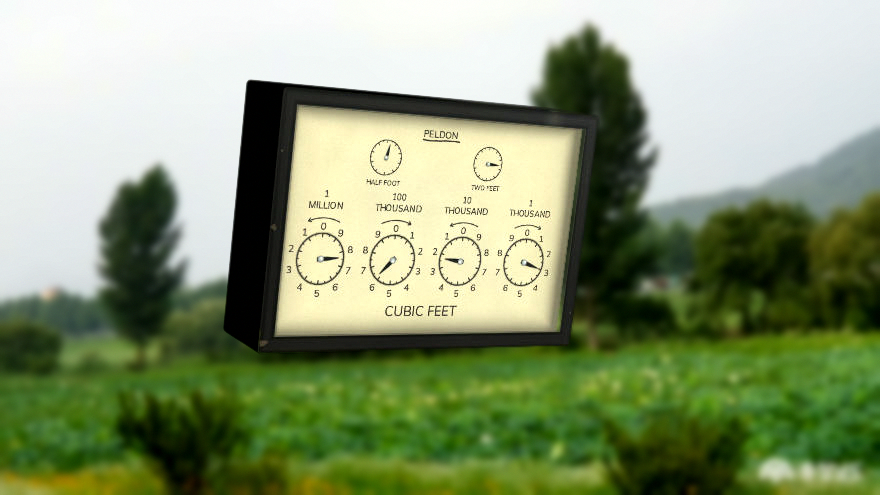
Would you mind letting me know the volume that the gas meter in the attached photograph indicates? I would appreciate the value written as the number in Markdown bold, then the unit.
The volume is **762300** ft³
